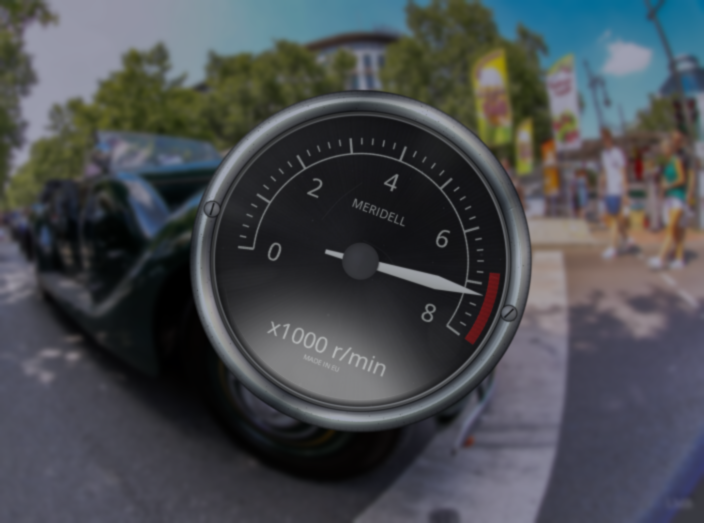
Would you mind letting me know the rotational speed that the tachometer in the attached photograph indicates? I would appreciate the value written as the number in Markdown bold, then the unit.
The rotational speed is **7200** rpm
